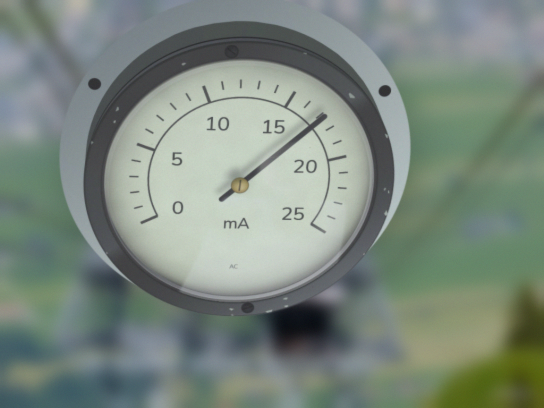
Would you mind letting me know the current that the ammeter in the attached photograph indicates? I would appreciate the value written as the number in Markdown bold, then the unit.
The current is **17** mA
